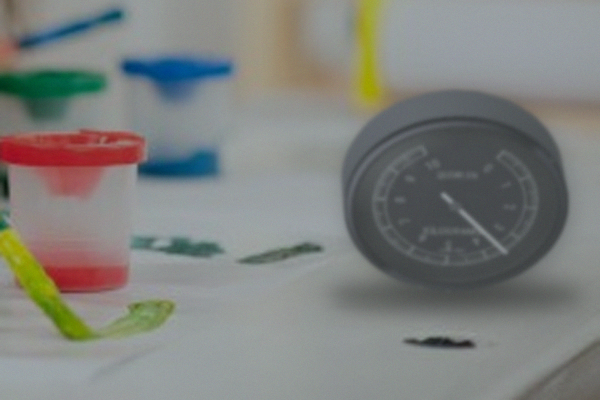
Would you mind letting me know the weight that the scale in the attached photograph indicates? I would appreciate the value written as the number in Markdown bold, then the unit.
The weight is **3.5** kg
